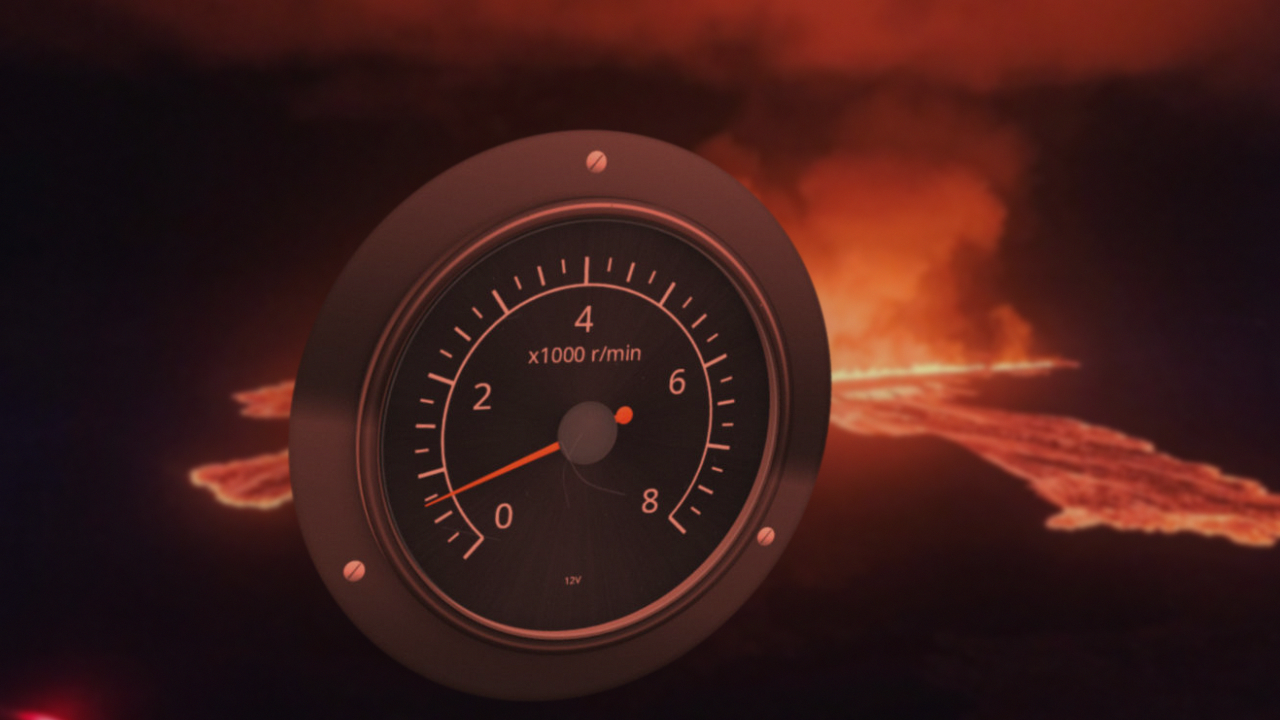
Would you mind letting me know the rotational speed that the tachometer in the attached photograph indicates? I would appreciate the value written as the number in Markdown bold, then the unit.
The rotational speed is **750** rpm
